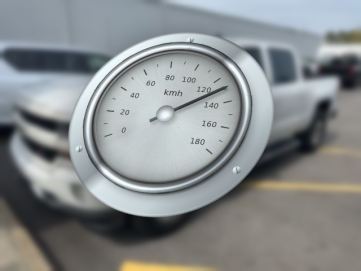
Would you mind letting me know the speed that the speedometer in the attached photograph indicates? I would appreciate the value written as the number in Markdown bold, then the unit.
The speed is **130** km/h
